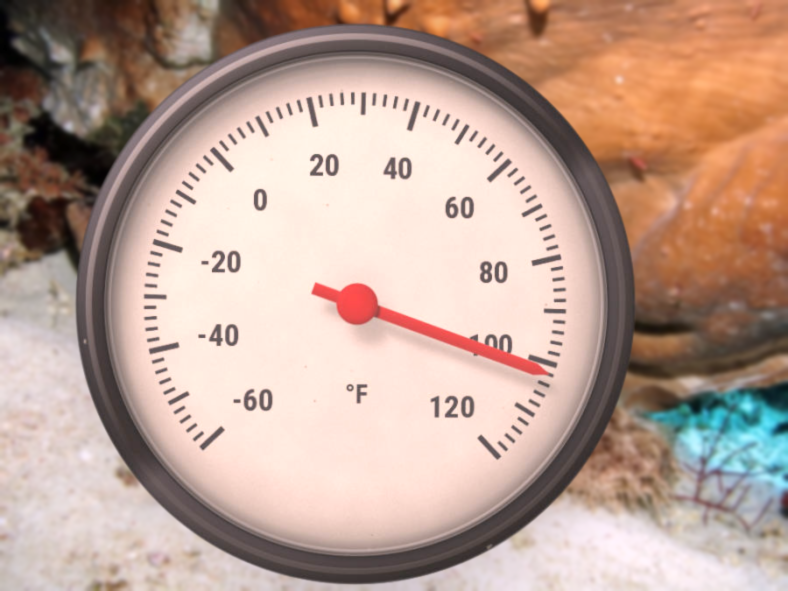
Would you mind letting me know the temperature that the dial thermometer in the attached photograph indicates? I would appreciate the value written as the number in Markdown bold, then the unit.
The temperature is **102** °F
